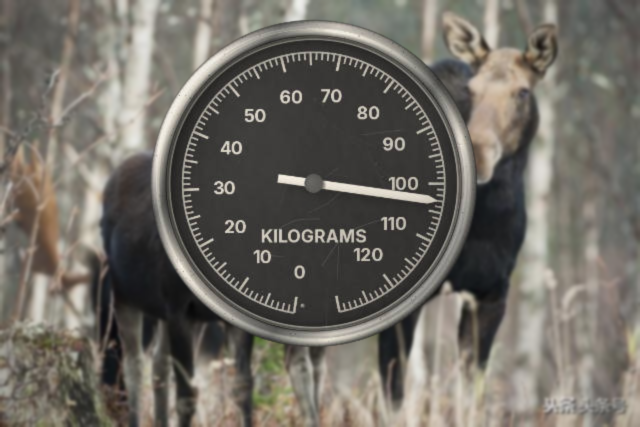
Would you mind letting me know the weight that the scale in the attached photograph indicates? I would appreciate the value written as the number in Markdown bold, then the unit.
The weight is **103** kg
